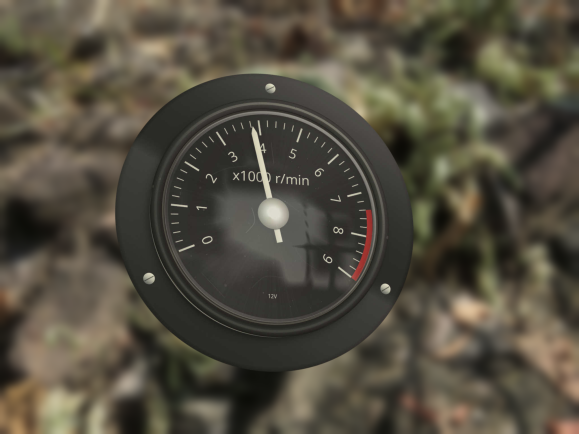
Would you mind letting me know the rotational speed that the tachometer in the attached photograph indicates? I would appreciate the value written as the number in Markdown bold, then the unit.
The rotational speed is **3800** rpm
